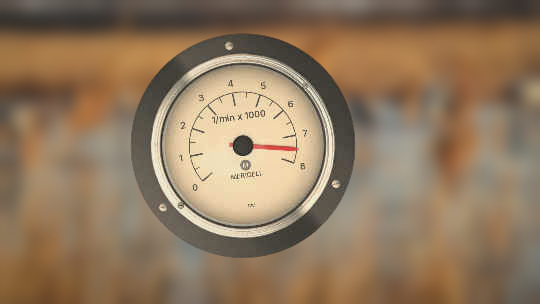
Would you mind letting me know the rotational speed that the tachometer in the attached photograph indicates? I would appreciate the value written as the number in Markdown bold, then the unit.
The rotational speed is **7500** rpm
